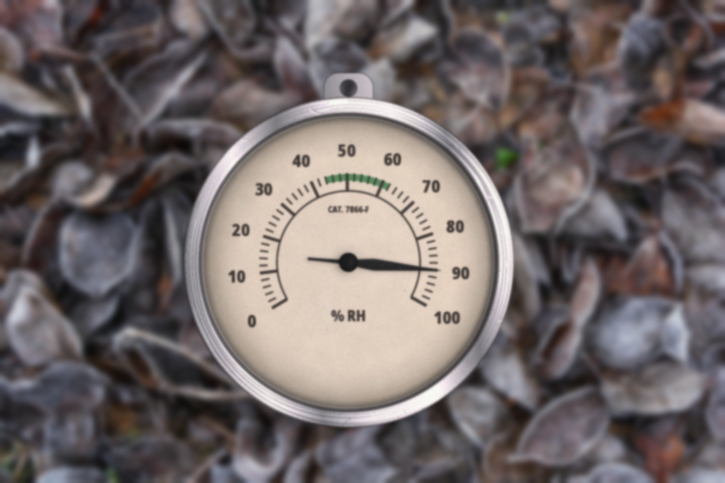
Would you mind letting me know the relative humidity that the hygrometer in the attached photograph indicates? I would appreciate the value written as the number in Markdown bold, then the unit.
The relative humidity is **90** %
